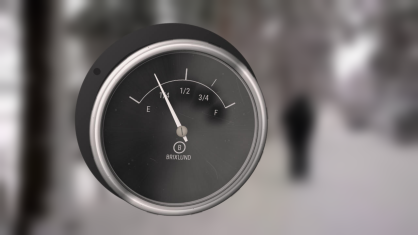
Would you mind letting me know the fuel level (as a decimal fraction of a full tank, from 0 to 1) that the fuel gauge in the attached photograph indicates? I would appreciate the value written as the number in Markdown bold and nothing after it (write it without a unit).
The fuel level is **0.25**
